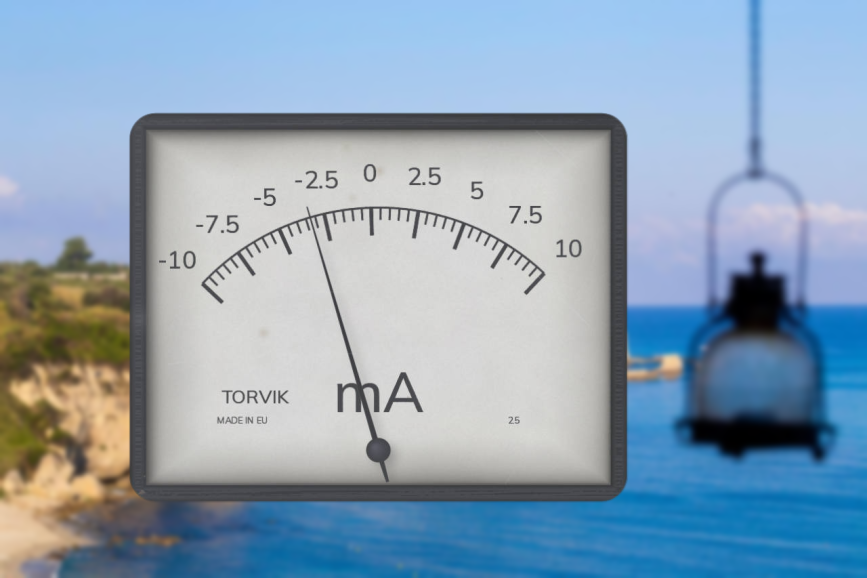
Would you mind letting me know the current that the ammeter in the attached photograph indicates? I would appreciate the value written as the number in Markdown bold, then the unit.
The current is **-3.25** mA
